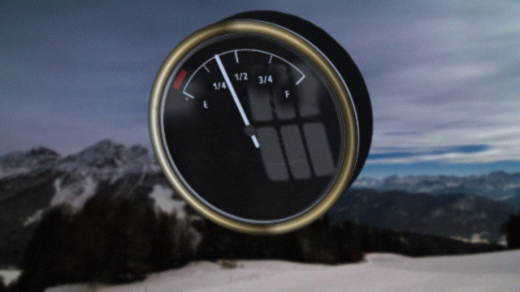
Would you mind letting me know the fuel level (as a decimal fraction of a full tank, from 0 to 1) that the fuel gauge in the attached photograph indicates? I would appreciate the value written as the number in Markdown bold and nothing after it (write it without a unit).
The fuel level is **0.375**
